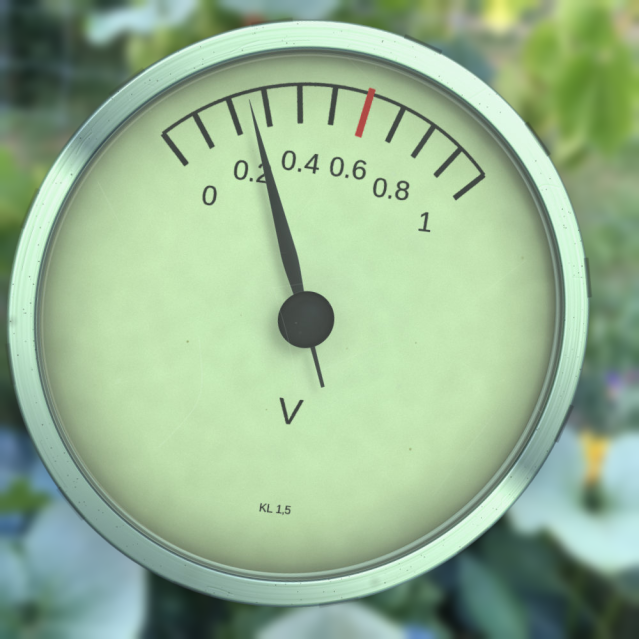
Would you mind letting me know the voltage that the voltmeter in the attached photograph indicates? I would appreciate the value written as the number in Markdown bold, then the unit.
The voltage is **0.25** V
